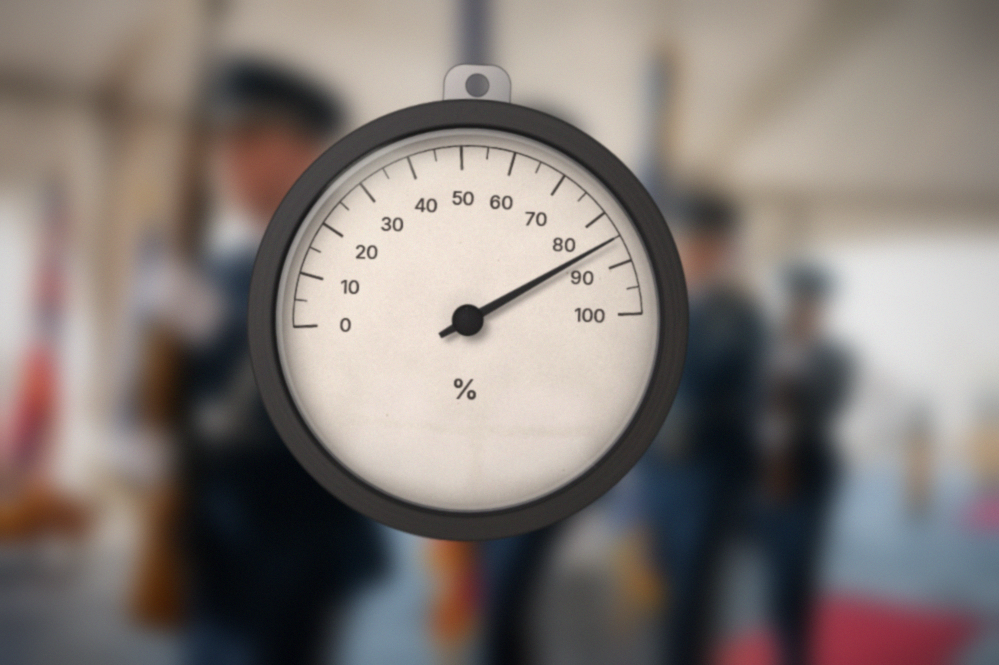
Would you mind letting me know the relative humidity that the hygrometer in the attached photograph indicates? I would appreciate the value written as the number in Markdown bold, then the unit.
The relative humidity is **85** %
